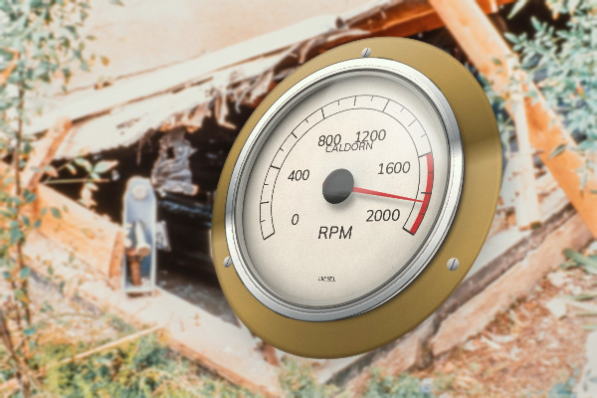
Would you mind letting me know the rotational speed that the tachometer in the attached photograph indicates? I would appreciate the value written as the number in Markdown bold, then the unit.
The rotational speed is **1850** rpm
